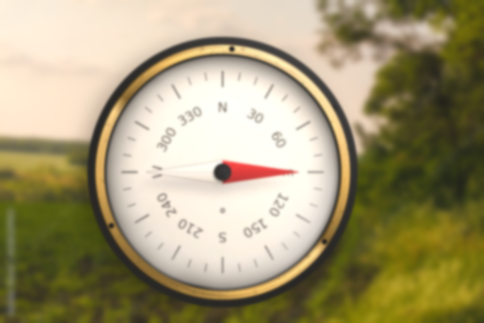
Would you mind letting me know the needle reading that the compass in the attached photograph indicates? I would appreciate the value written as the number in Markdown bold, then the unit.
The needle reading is **90** °
